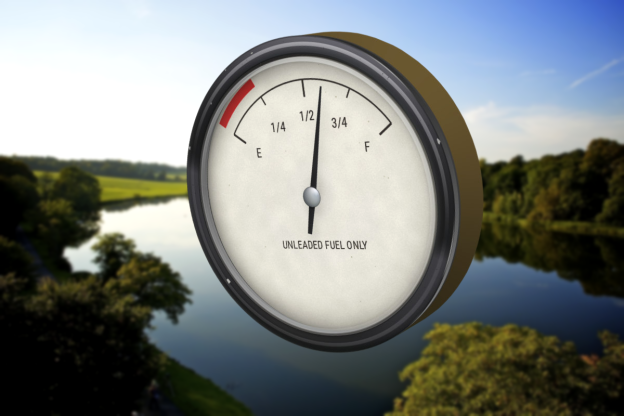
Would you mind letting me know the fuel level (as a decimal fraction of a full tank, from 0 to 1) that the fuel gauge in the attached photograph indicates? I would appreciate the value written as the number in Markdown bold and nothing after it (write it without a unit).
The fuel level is **0.625**
